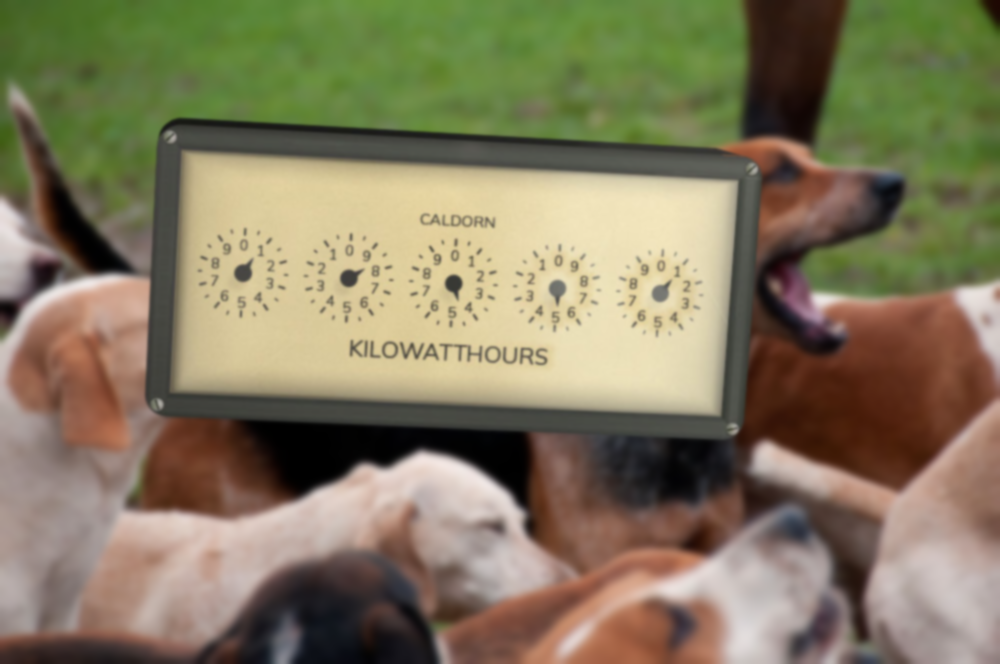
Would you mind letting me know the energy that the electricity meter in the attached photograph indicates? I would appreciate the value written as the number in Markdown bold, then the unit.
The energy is **8451** kWh
